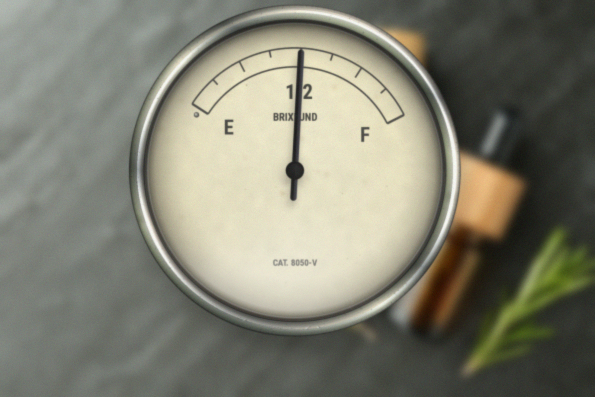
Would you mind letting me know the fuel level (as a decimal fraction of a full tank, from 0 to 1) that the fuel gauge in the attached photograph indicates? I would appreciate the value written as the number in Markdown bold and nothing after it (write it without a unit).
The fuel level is **0.5**
